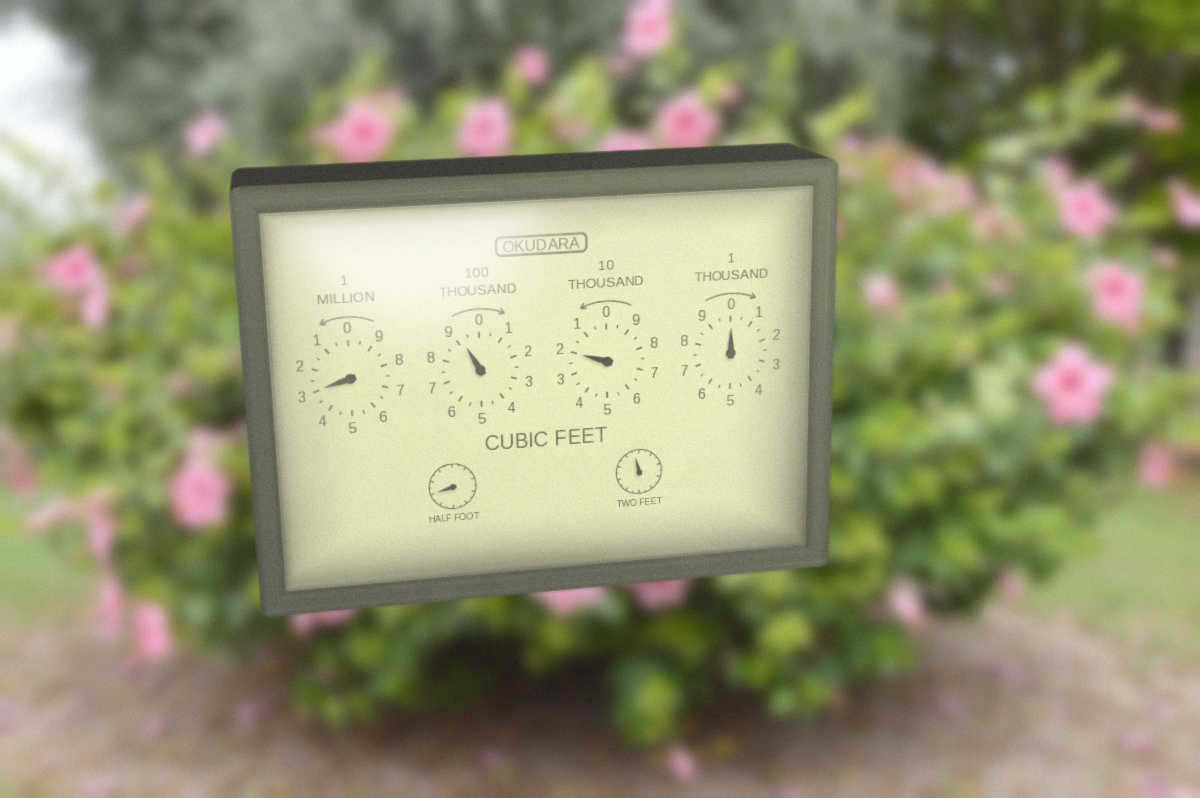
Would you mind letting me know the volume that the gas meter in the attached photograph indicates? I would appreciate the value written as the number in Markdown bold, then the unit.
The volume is **292000** ft³
